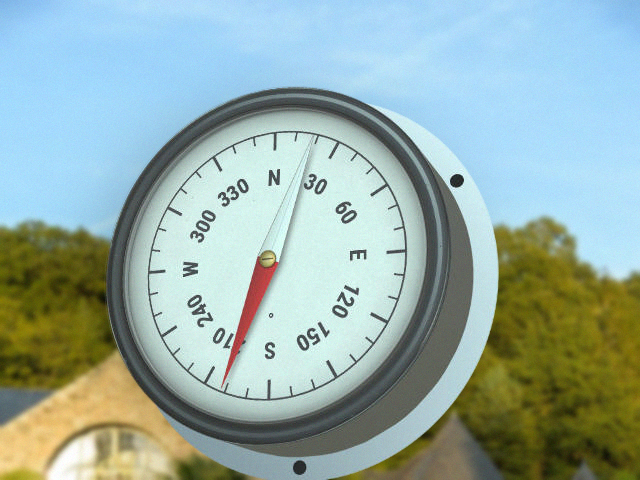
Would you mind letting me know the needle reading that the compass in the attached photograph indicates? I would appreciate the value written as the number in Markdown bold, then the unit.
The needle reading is **200** °
